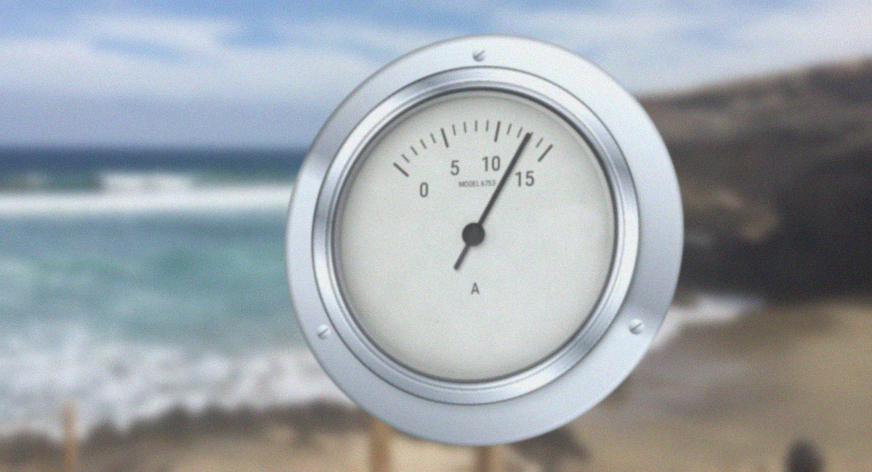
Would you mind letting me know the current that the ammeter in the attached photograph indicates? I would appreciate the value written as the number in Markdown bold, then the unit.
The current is **13** A
